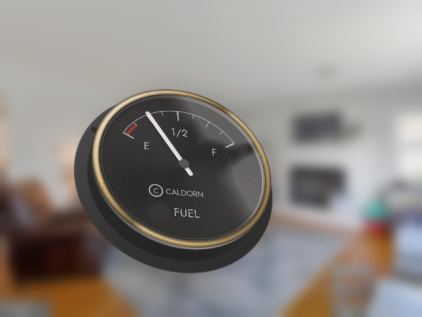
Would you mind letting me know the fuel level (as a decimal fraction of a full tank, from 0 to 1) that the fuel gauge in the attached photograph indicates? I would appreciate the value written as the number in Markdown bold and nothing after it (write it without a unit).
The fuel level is **0.25**
